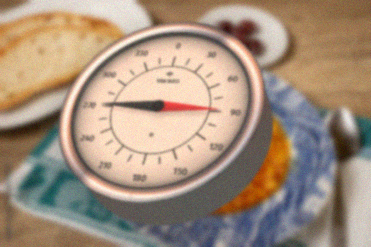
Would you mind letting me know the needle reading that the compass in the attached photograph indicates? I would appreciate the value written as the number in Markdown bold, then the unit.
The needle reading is **90** °
